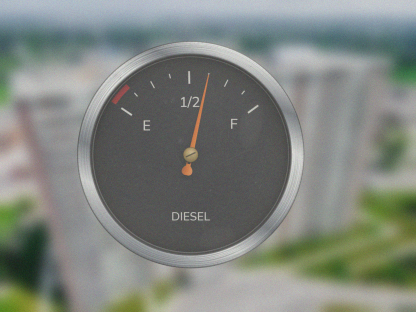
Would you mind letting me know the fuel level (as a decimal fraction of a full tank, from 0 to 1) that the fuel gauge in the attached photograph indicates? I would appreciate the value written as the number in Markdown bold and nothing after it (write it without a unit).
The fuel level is **0.625**
